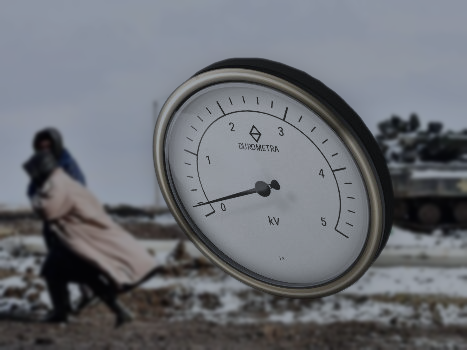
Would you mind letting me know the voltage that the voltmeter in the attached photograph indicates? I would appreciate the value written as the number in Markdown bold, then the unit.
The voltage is **0.2** kV
